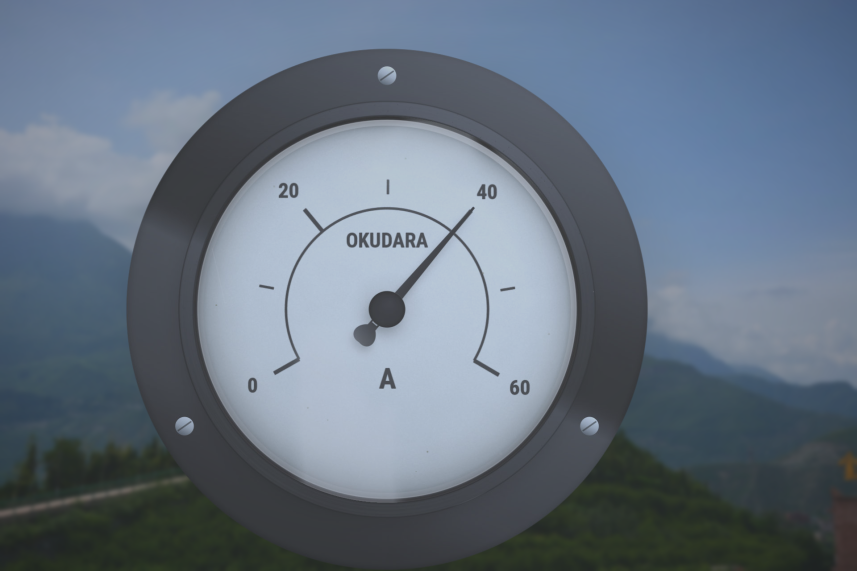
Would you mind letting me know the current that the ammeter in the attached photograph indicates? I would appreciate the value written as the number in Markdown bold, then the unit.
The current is **40** A
